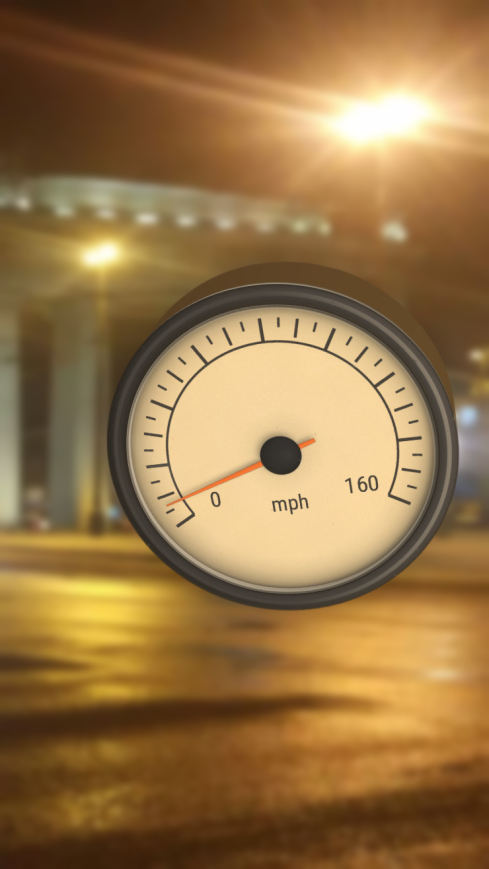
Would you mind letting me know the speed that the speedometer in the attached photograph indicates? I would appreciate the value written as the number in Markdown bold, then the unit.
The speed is **7.5** mph
